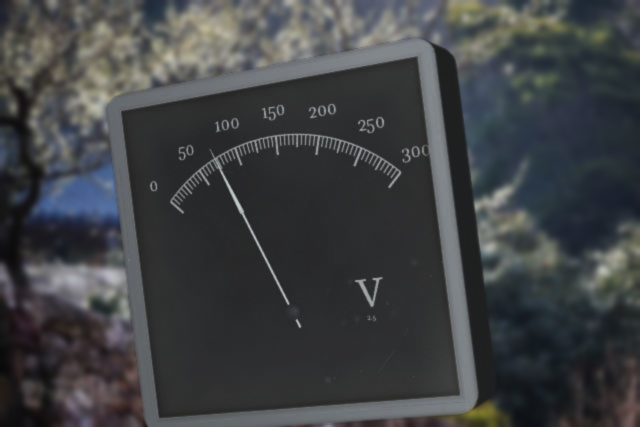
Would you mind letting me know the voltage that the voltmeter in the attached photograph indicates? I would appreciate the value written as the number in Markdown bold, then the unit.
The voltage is **75** V
